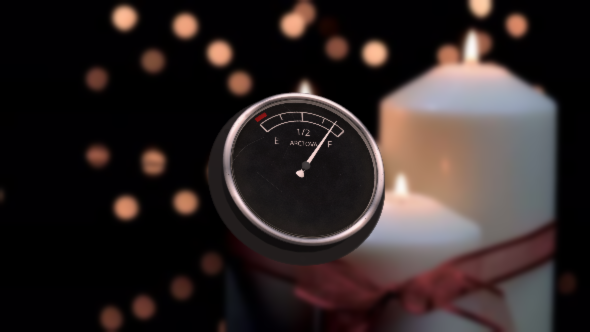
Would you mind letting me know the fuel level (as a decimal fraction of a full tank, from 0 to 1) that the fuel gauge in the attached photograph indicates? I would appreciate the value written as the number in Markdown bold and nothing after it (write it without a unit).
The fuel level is **0.875**
